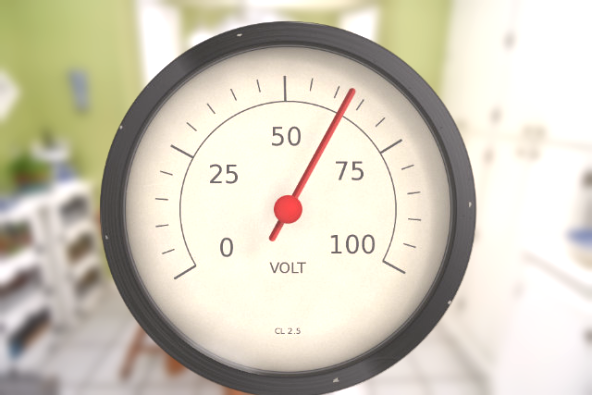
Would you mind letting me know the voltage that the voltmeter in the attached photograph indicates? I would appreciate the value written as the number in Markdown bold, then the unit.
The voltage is **62.5** V
